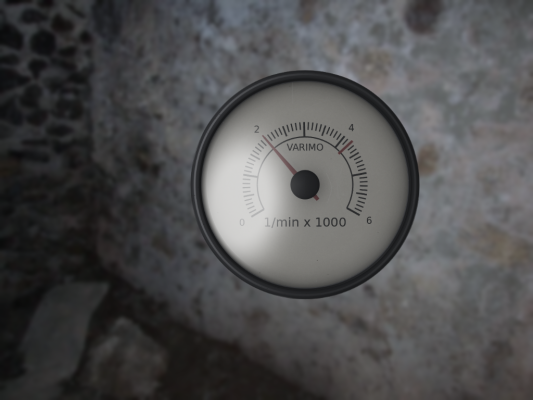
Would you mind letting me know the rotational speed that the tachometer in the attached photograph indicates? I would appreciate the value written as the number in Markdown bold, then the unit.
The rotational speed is **2000** rpm
